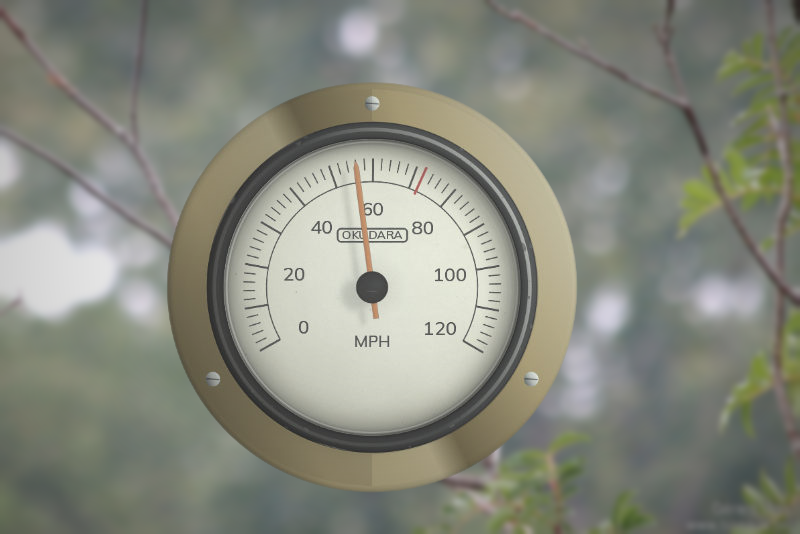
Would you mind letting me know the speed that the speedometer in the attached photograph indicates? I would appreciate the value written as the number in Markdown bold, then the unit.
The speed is **56** mph
